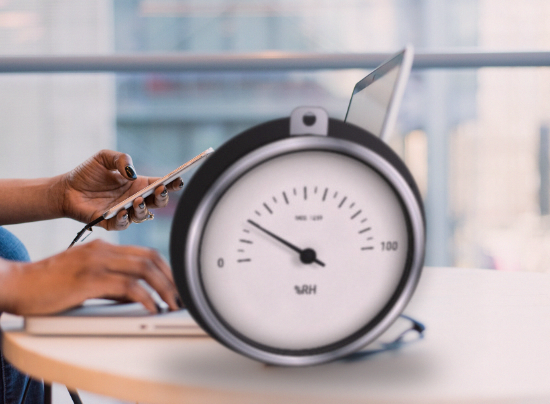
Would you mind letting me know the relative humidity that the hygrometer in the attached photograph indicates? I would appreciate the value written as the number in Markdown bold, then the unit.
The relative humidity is **20** %
